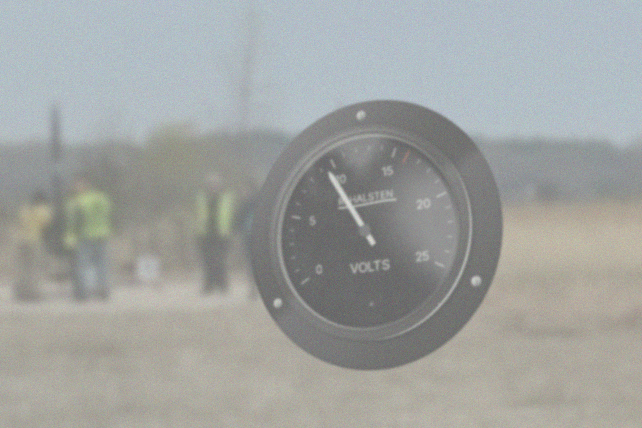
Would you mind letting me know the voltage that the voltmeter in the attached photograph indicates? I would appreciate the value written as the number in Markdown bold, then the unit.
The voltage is **9.5** V
